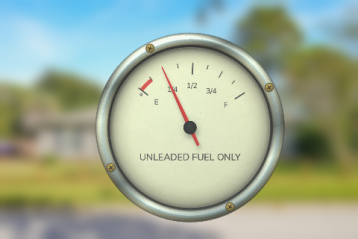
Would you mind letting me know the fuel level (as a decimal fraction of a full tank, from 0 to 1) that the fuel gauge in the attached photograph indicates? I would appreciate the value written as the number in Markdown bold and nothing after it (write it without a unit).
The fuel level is **0.25**
